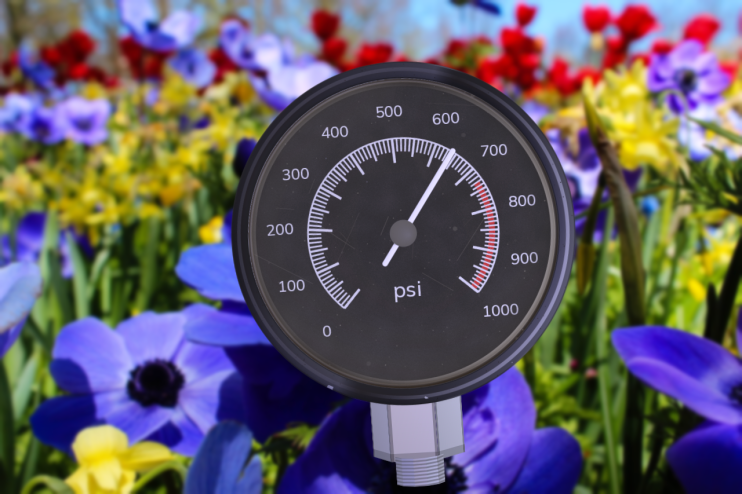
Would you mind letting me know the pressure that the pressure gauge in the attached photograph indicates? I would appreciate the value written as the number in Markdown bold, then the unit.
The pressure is **640** psi
